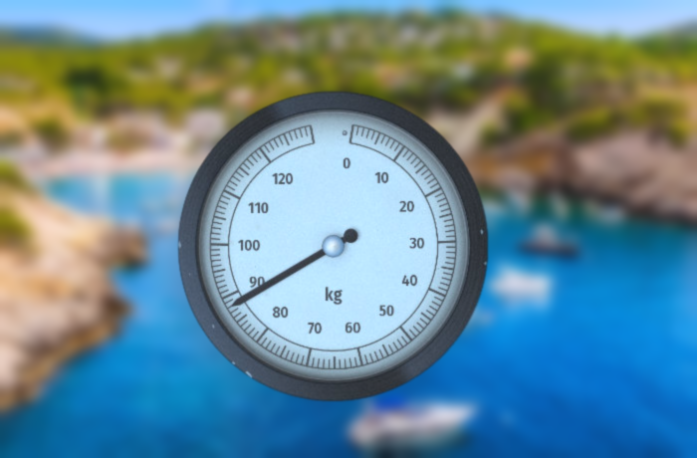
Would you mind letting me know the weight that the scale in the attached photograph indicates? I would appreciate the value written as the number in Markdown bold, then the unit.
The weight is **88** kg
